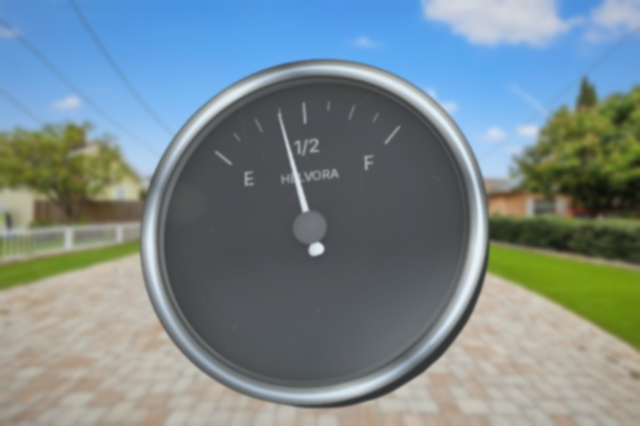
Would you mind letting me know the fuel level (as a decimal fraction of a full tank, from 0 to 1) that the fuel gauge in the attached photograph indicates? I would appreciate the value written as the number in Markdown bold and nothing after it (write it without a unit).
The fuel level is **0.375**
